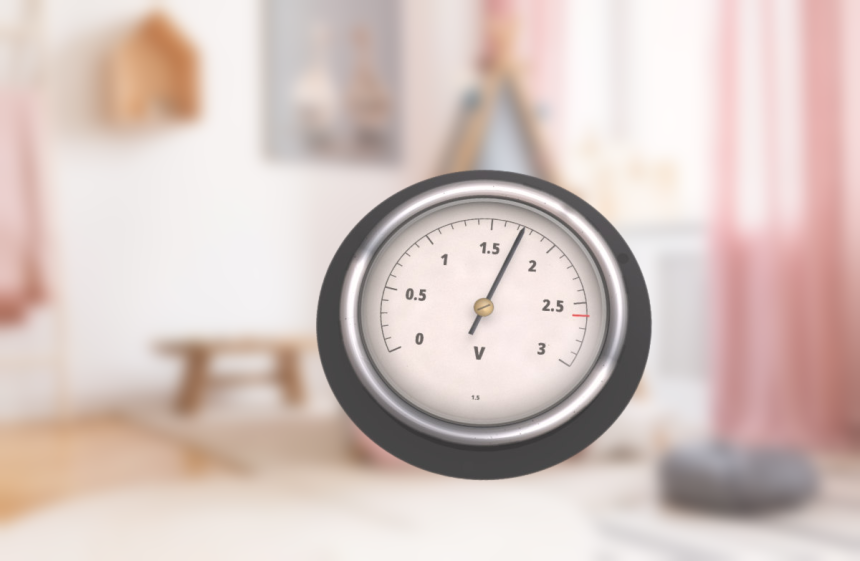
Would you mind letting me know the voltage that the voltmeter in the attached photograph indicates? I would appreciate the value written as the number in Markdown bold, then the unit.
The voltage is **1.75** V
